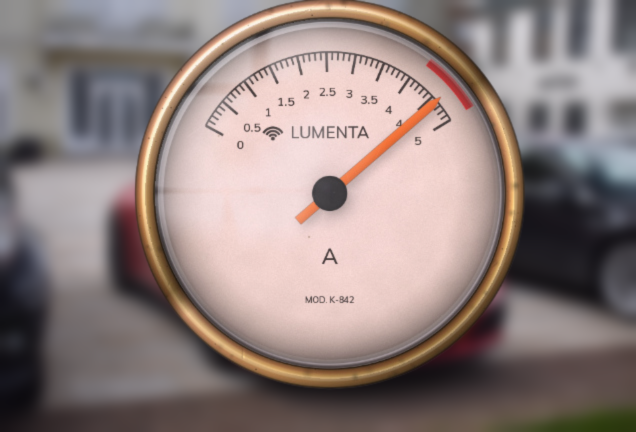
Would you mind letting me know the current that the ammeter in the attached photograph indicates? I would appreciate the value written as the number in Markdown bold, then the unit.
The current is **4.6** A
